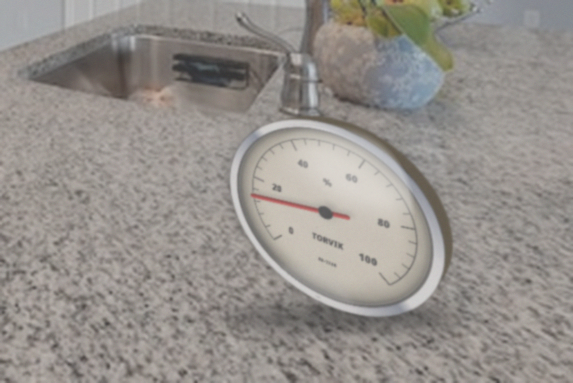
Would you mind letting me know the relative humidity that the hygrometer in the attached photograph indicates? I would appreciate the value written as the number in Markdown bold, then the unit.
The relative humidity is **14** %
